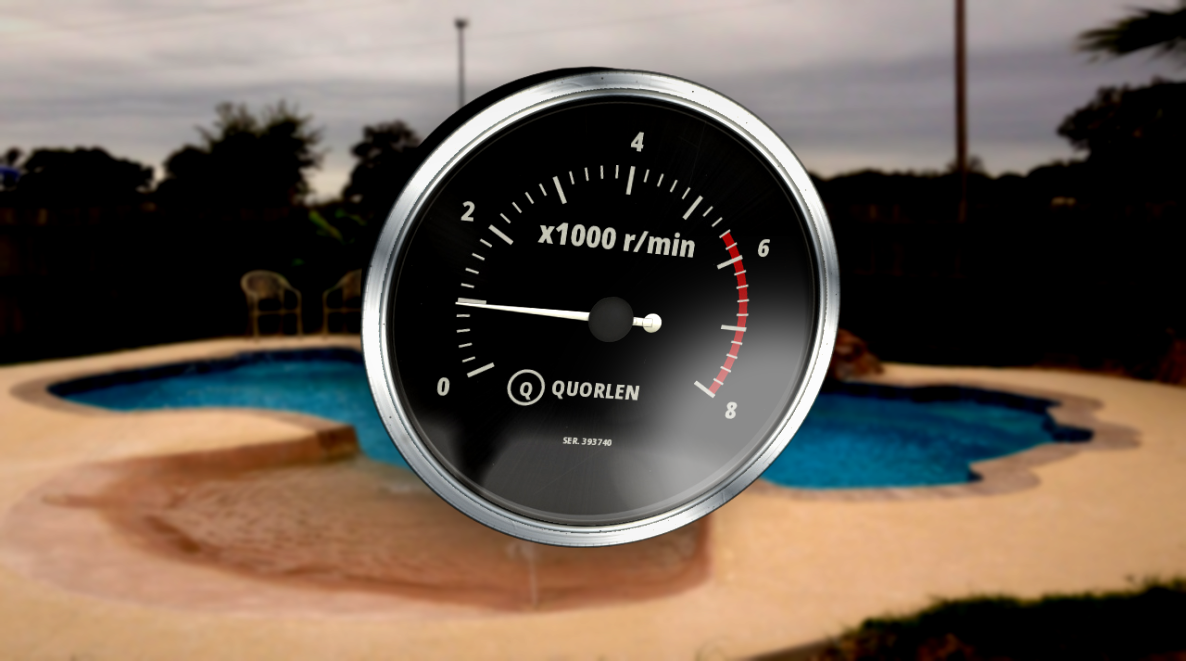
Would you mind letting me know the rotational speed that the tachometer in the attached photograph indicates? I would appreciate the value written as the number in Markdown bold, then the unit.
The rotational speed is **1000** rpm
